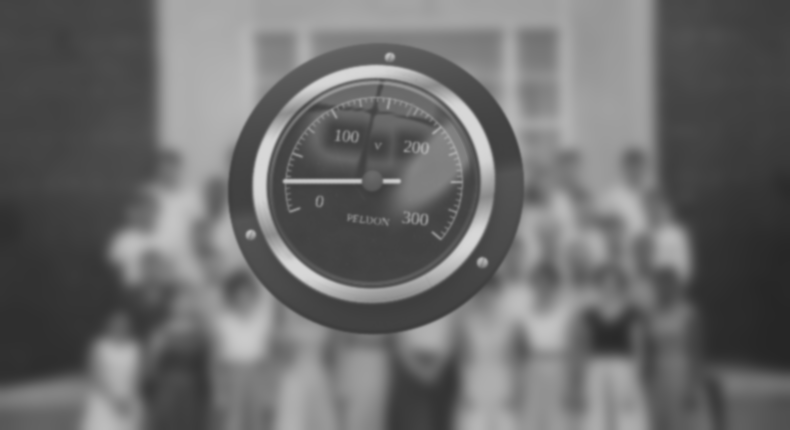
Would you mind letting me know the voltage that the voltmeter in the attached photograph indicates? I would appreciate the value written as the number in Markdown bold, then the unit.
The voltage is **25** V
